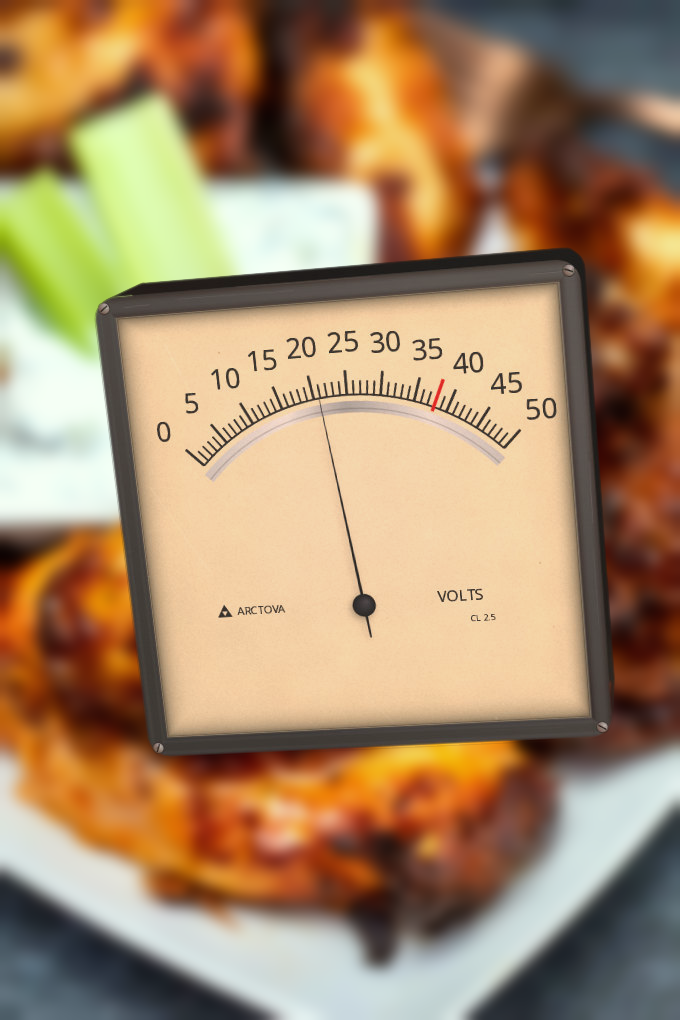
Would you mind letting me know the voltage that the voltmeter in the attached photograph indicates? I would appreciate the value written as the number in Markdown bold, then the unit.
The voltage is **21** V
